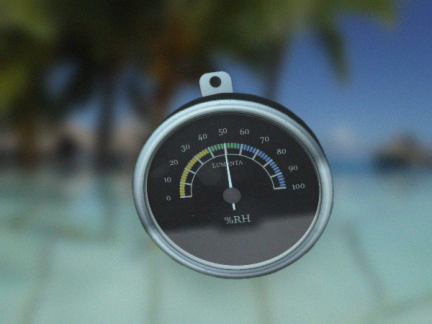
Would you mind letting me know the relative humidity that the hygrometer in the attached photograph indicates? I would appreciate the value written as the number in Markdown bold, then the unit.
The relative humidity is **50** %
